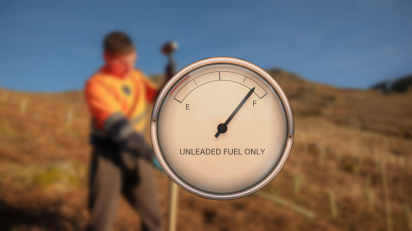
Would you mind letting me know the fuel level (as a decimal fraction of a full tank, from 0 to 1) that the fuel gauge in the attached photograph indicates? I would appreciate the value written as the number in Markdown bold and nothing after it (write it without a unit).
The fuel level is **0.875**
